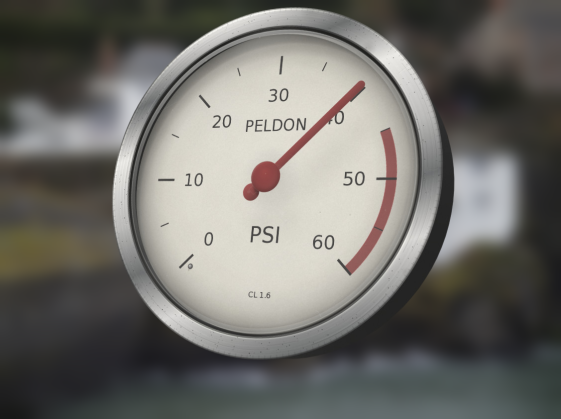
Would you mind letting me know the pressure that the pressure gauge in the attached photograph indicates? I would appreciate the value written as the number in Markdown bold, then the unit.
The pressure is **40** psi
